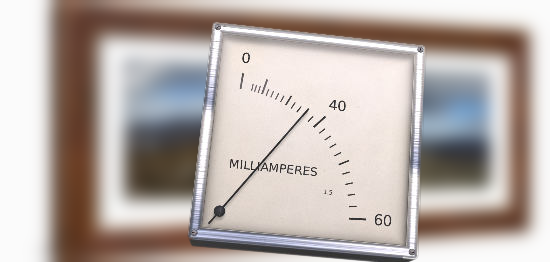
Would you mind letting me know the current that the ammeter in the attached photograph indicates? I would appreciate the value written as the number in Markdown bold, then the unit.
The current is **36** mA
